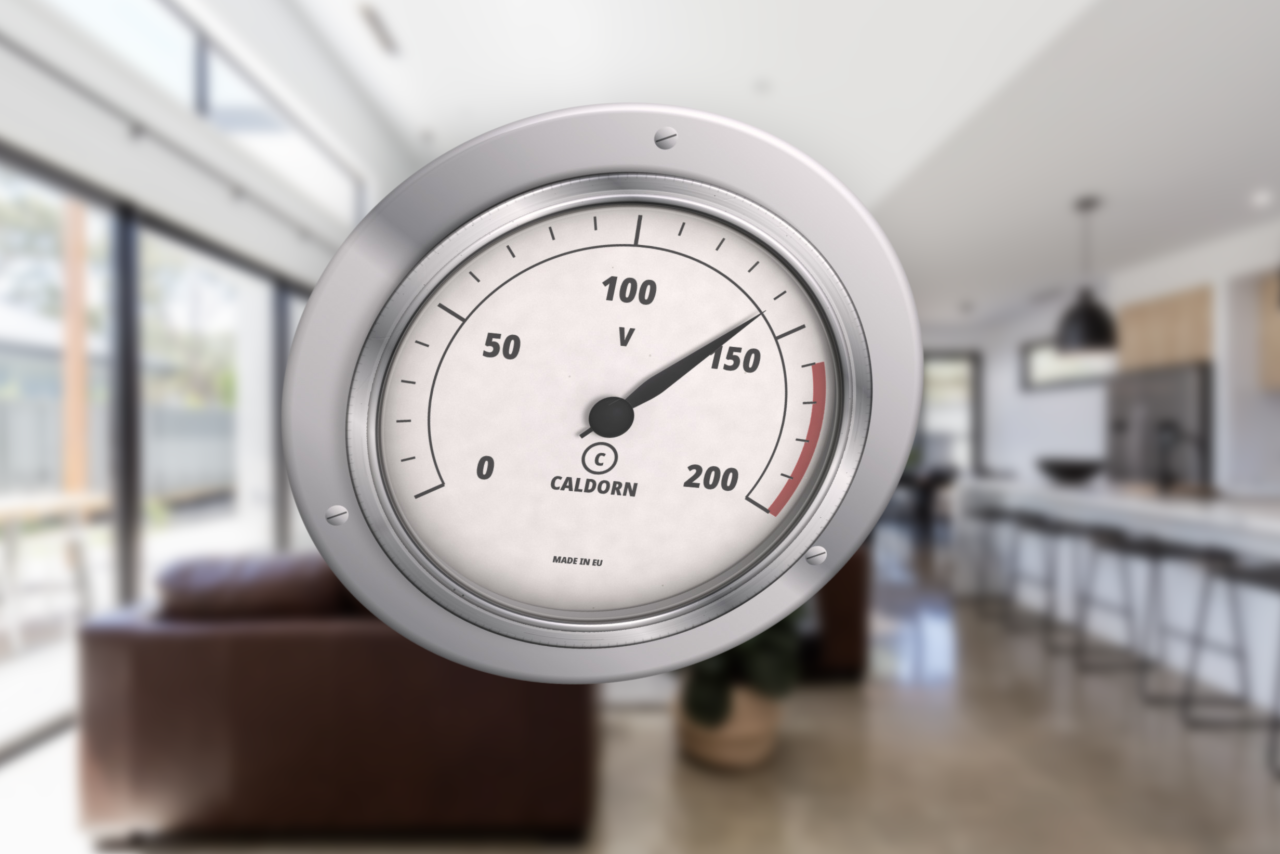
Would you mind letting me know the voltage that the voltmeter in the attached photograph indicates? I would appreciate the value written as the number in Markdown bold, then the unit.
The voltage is **140** V
